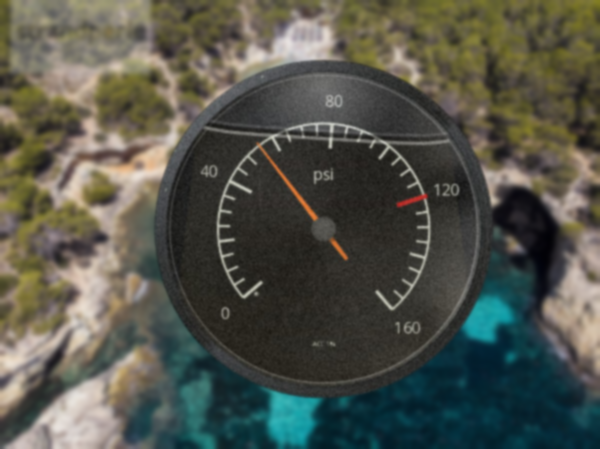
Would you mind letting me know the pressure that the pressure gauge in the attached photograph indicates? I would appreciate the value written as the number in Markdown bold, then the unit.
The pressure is **55** psi
